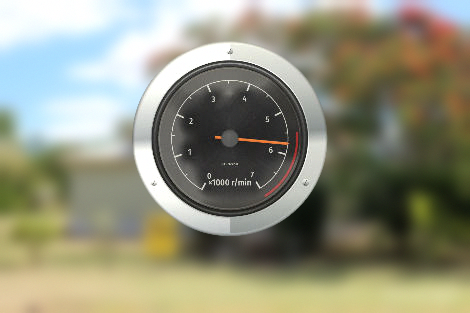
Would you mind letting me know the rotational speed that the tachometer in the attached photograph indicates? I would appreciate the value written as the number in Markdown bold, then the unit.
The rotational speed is **5750** rpm
